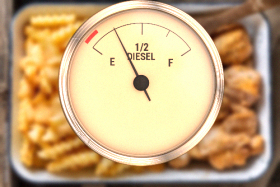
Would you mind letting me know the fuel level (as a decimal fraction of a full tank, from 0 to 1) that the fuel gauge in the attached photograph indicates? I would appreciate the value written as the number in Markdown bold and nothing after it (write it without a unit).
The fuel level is **0.25**
